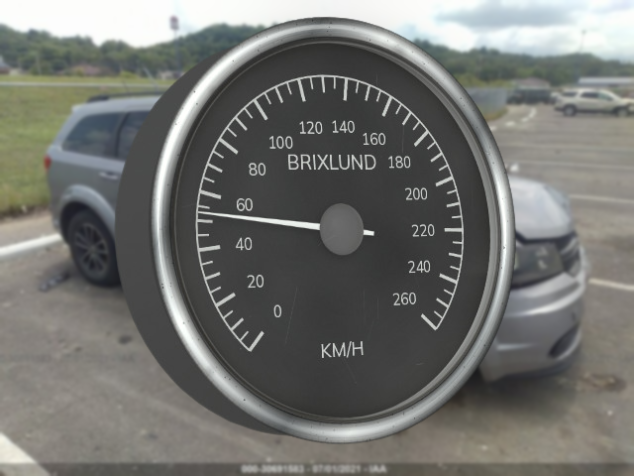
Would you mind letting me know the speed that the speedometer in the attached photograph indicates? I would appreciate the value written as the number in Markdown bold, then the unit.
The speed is **52.5** km/h
